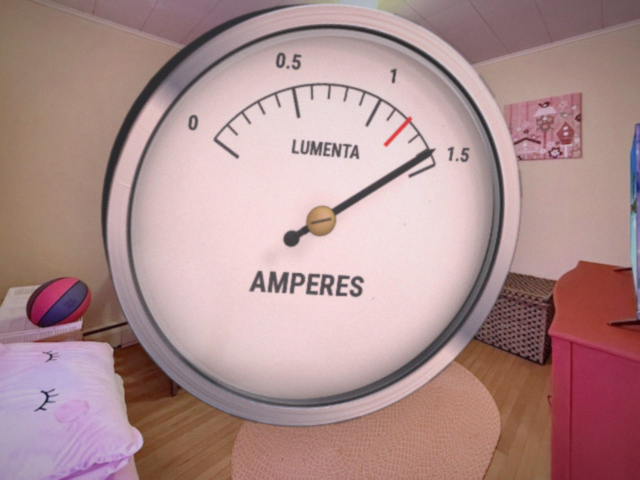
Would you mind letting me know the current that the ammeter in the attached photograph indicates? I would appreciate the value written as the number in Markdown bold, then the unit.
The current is **1.4** A
